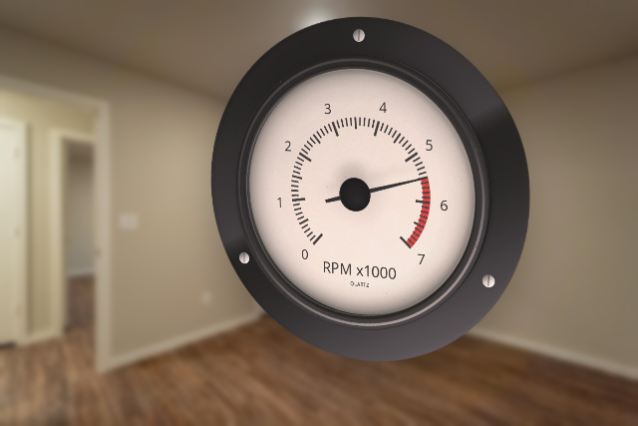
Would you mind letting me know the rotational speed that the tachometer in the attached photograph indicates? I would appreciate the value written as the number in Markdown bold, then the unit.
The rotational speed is **5500** rpm
